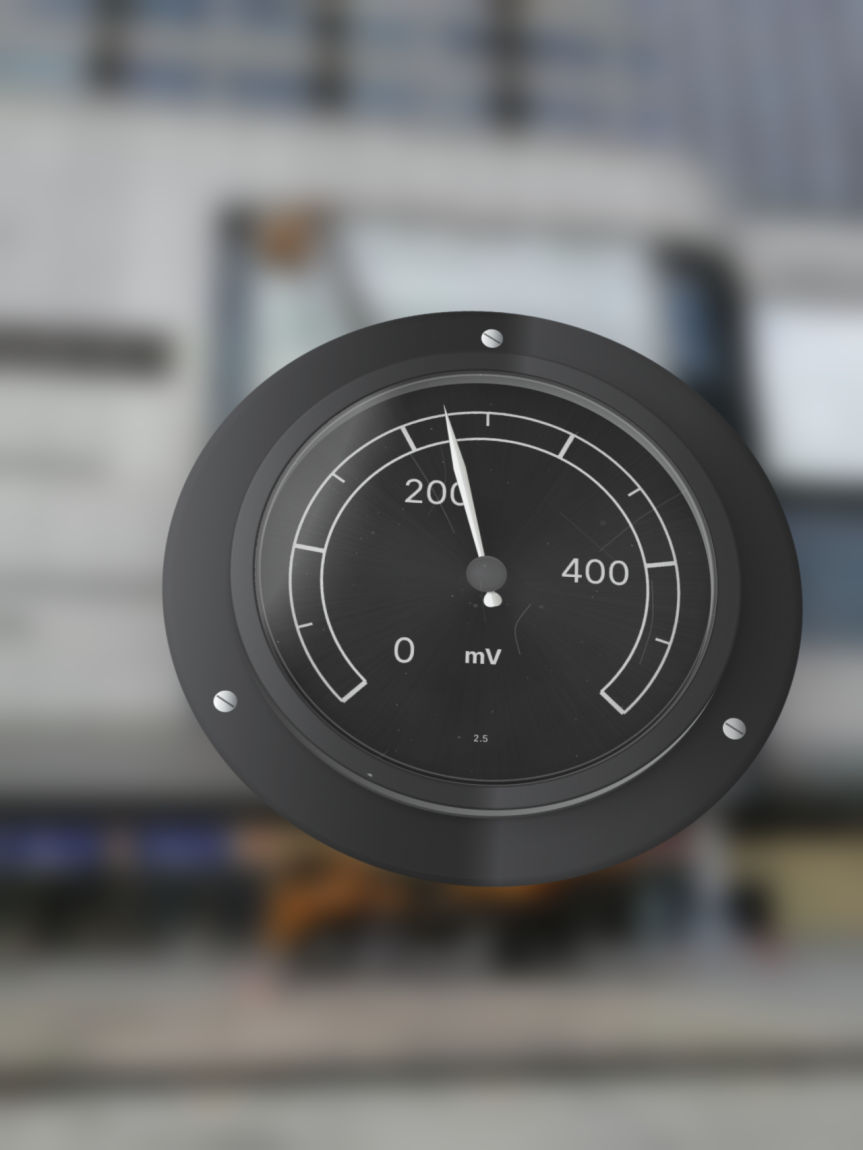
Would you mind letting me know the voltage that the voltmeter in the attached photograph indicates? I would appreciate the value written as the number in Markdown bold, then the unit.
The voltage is **225** mV
